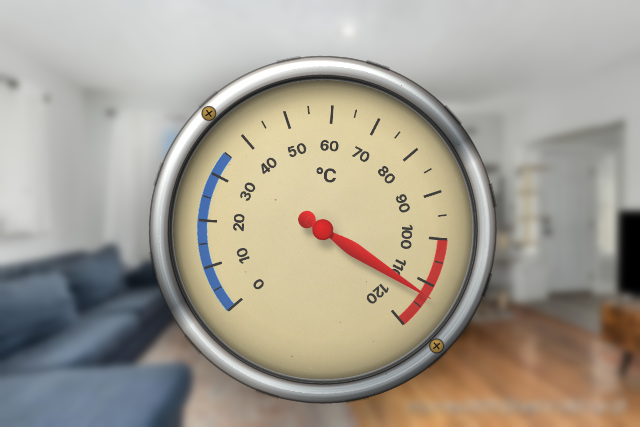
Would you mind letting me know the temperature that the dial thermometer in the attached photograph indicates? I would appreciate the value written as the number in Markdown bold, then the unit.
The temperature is **112.5** °C
